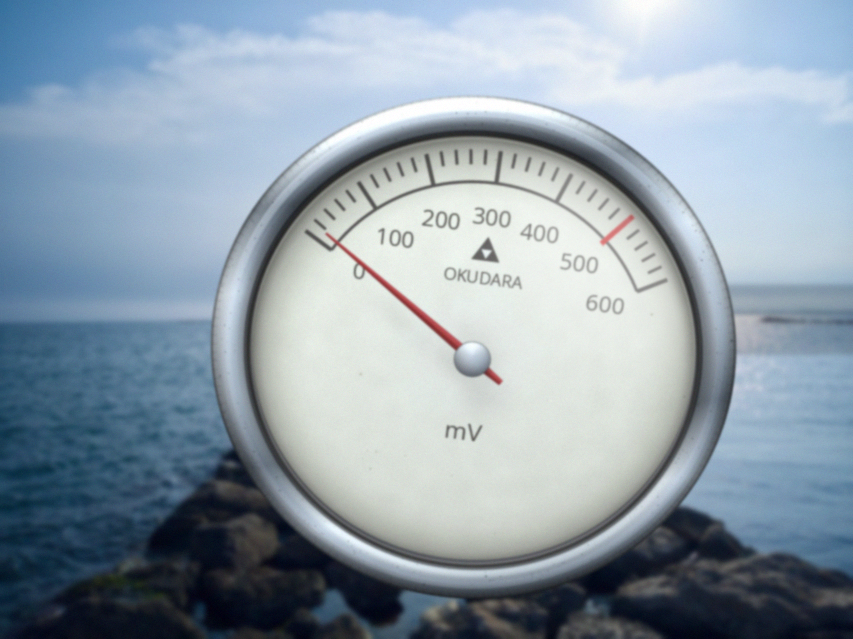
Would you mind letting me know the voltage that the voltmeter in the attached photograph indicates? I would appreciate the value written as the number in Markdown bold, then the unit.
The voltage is **20** mV
